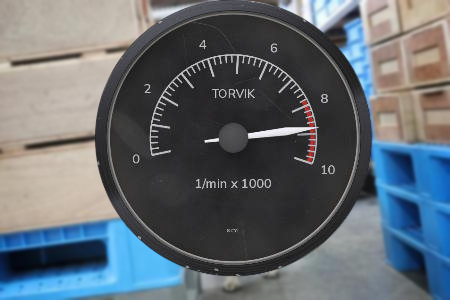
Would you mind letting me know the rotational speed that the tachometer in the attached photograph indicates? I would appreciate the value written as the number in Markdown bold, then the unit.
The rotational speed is **8800** rpm
